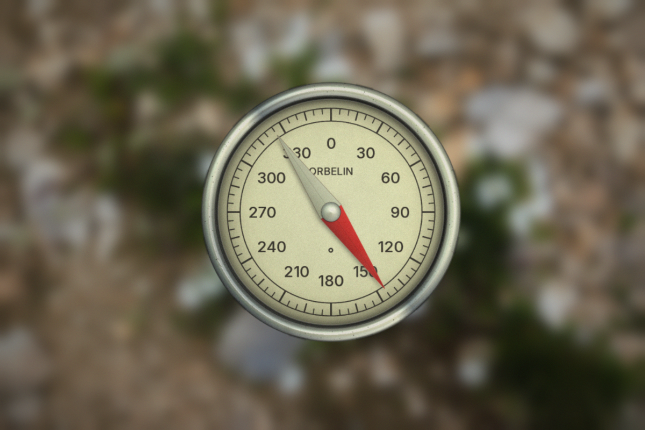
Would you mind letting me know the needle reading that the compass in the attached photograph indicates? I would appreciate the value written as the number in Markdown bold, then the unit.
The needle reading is **145** °
